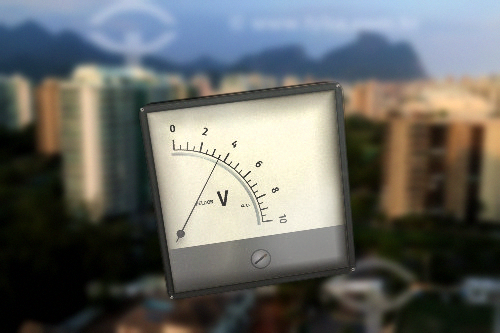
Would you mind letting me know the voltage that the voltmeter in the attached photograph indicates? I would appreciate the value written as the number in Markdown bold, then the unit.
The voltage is **3.5** V
